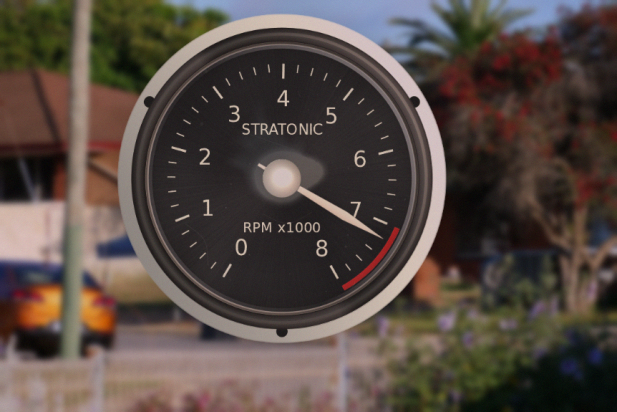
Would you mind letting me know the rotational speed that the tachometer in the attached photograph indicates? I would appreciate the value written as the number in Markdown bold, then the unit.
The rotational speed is **7200** rpm
